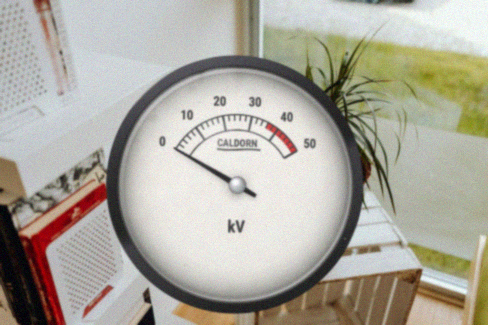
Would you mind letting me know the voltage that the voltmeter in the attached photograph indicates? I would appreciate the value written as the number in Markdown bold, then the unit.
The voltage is **0** kV
